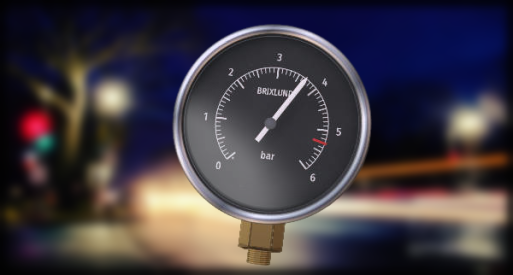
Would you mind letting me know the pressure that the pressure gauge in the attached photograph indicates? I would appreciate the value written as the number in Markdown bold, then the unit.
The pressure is **3.7** bar
